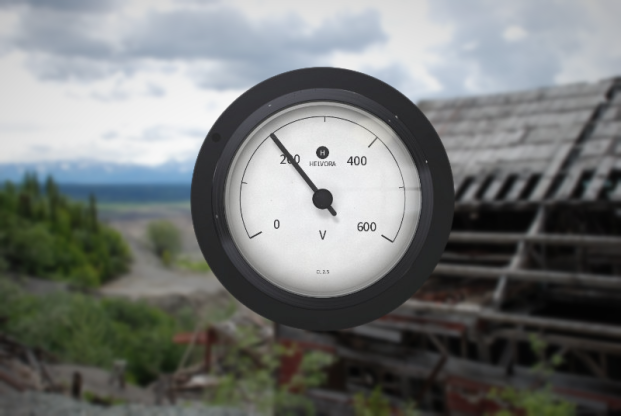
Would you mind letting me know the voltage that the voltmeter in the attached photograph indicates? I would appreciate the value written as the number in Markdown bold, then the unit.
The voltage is **200** V
